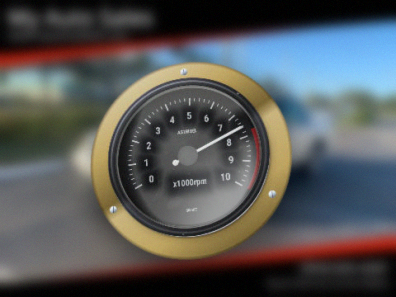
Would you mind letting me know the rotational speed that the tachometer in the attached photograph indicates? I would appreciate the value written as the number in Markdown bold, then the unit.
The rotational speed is **7600** rpm
